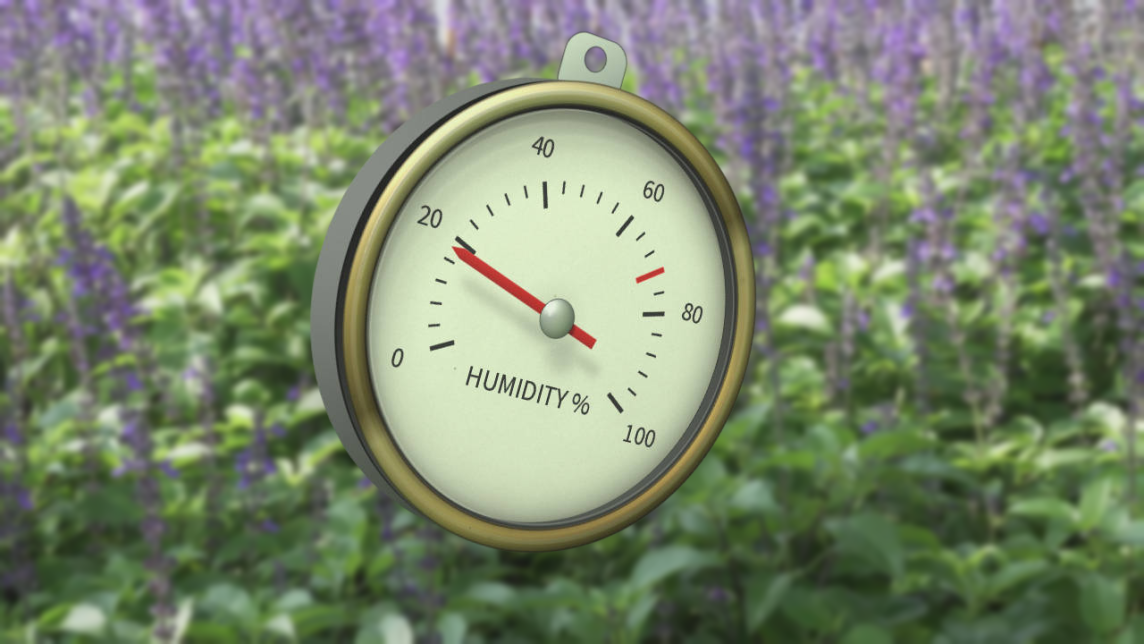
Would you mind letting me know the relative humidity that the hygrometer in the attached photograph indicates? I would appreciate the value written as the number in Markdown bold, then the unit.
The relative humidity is **18** %
